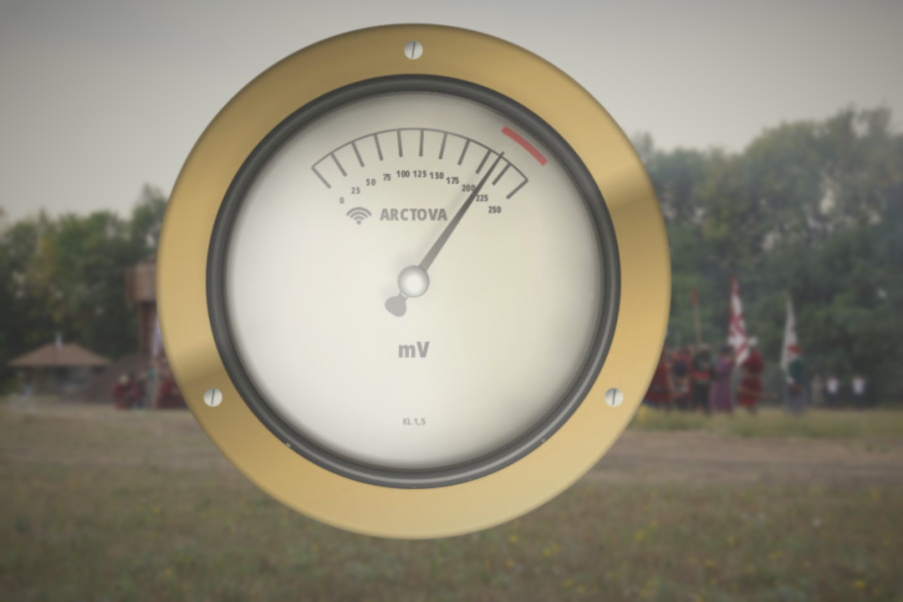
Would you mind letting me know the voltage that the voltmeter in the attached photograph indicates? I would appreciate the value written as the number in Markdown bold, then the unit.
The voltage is **212.5** mV
